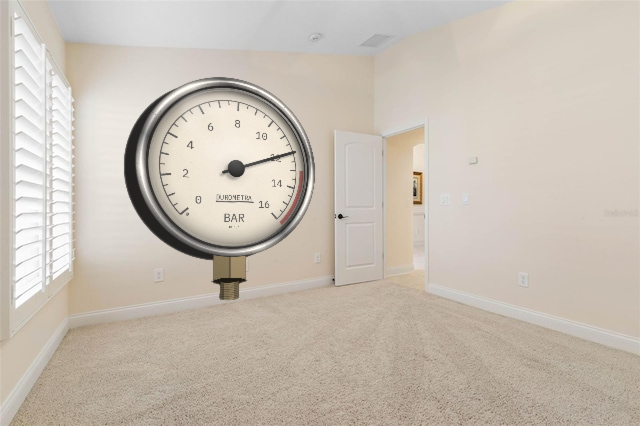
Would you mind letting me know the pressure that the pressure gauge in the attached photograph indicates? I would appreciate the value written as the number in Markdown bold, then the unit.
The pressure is **12** bar
